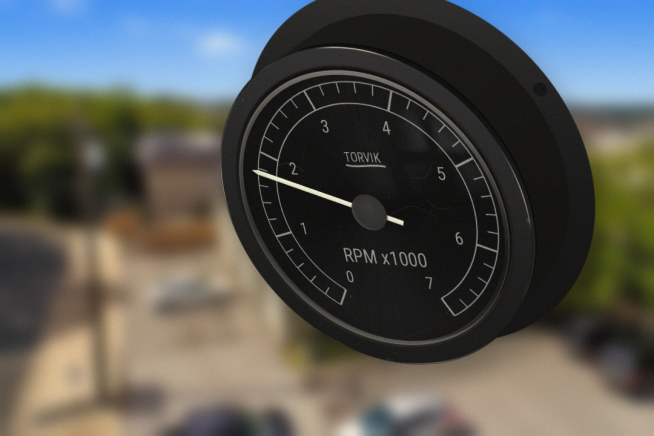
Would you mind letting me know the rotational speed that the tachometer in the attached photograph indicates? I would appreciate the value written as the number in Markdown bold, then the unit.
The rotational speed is **1800** rpm
